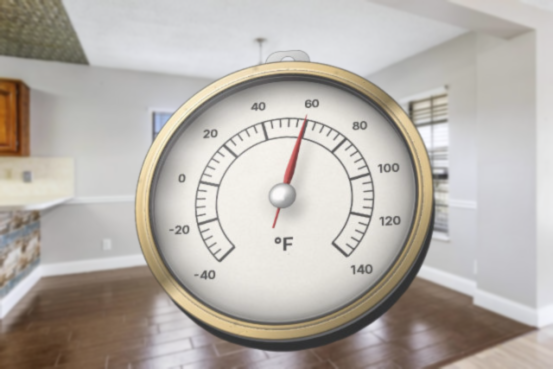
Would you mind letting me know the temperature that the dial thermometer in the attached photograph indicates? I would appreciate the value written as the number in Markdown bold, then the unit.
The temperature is **60** °F
